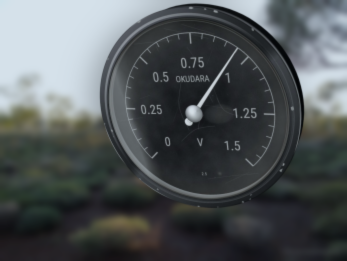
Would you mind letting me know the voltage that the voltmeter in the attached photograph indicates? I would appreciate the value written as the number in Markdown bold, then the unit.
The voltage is **0.95** V
